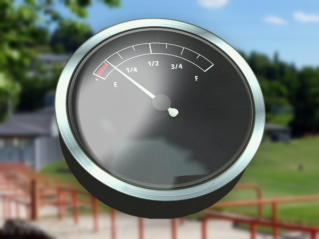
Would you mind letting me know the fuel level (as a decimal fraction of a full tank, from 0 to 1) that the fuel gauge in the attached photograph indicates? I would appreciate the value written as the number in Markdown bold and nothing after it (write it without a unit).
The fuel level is **0.125**
